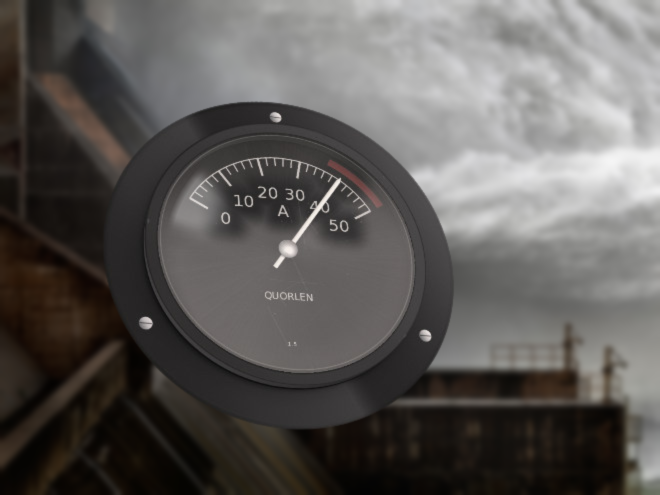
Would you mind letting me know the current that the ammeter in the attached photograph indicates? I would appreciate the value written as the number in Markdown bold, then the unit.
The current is **40** A
